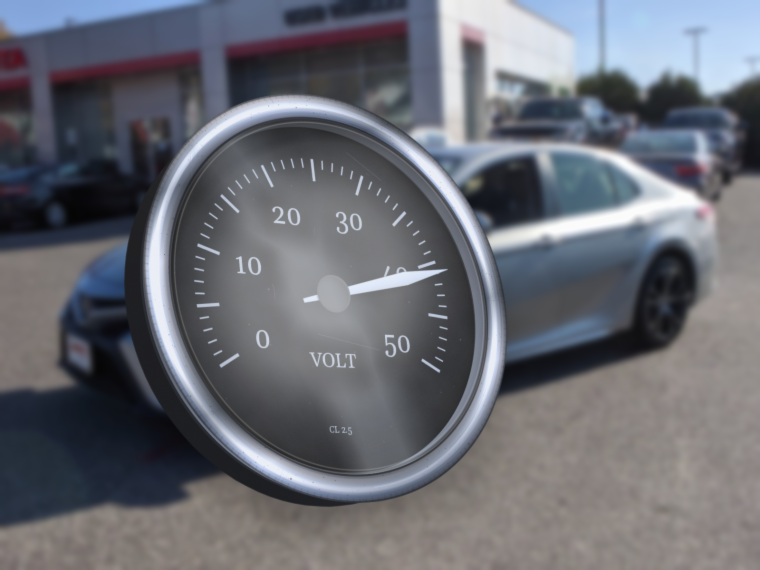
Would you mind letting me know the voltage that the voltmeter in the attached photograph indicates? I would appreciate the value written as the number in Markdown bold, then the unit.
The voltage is **41** V
